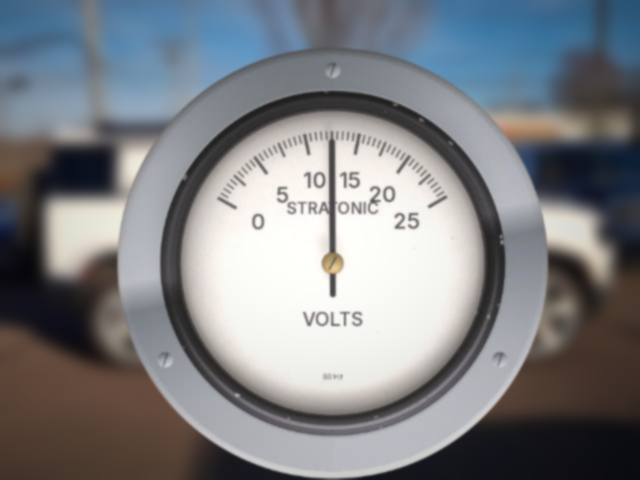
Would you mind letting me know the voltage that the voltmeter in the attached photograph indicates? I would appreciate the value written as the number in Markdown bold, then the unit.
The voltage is **12.5** V
